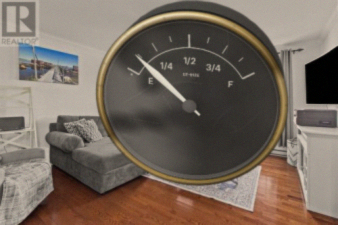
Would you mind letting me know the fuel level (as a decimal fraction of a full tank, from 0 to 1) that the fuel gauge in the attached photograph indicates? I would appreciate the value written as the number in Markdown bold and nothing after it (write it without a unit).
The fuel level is **0.125**
